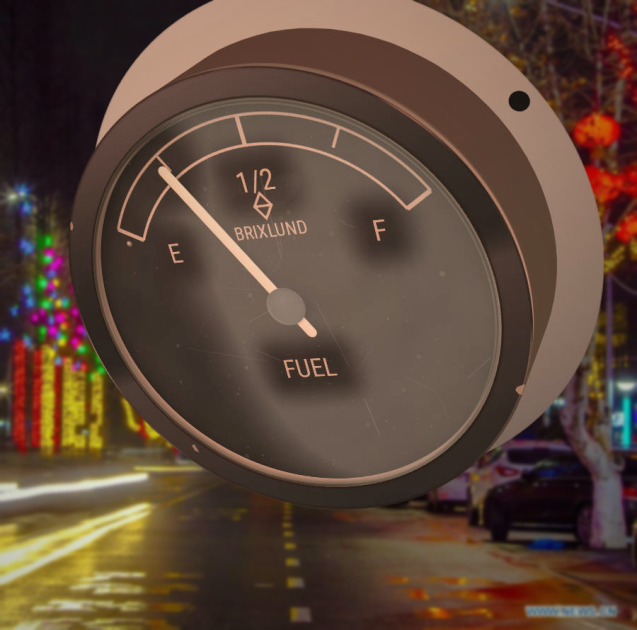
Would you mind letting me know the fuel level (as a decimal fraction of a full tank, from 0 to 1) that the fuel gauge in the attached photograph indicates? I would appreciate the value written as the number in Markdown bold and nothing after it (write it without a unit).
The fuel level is **0.25**
